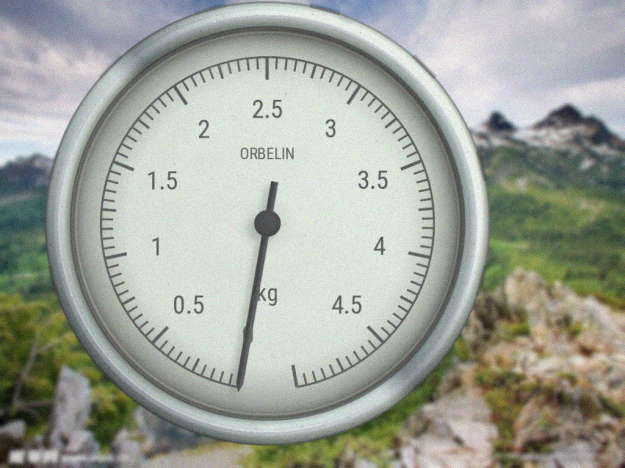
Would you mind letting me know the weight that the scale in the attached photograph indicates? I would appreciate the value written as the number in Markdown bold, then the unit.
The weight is **0** kg
